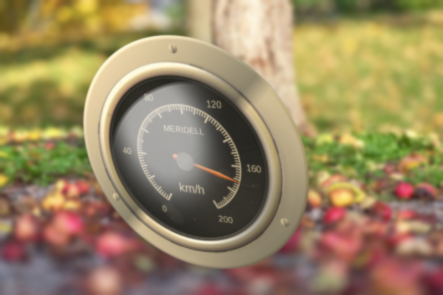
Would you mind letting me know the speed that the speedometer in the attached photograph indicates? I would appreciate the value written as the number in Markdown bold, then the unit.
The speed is **170** km/h
